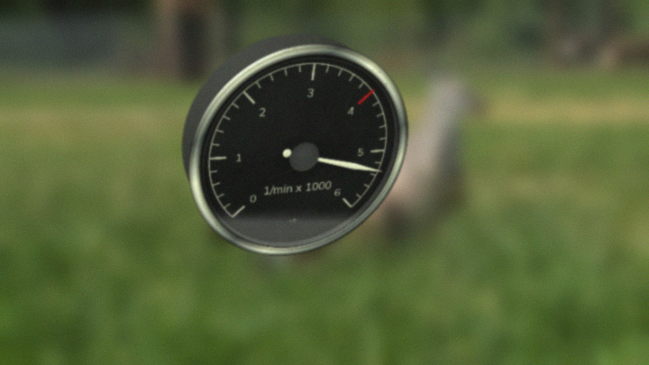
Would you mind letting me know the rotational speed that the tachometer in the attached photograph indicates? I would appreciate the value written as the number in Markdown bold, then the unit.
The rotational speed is **5300** rpm
